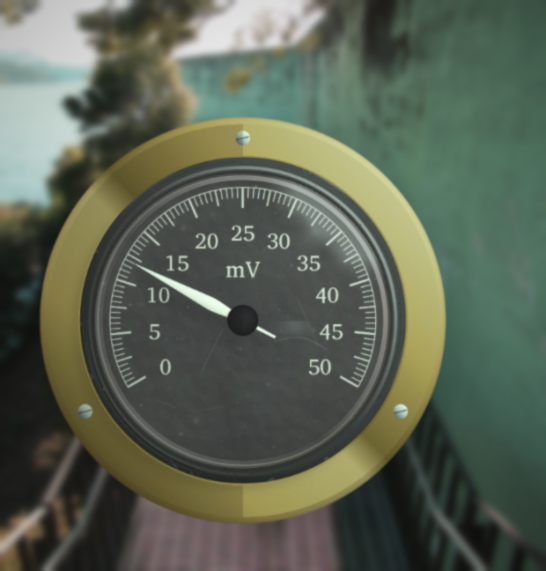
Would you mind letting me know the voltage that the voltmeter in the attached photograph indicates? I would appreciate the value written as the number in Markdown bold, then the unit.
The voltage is **12** mV
